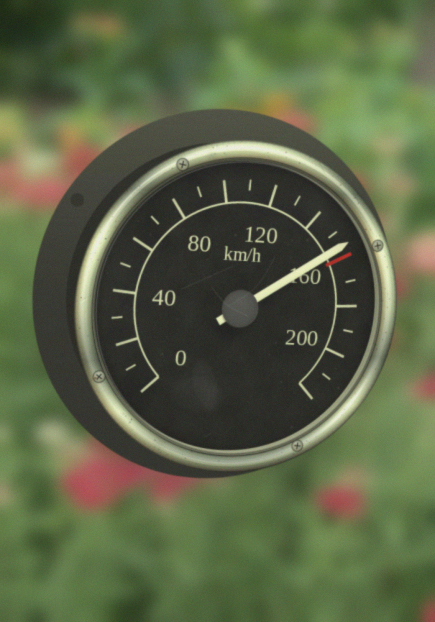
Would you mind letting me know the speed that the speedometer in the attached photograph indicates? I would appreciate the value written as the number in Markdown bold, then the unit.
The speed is **155** km/h
